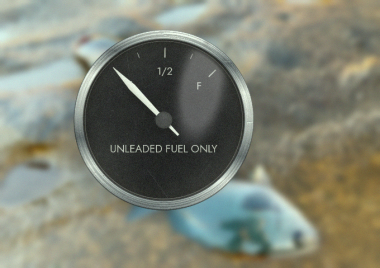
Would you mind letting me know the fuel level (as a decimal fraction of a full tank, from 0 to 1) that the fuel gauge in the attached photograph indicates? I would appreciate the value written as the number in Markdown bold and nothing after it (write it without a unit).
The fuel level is **0**
